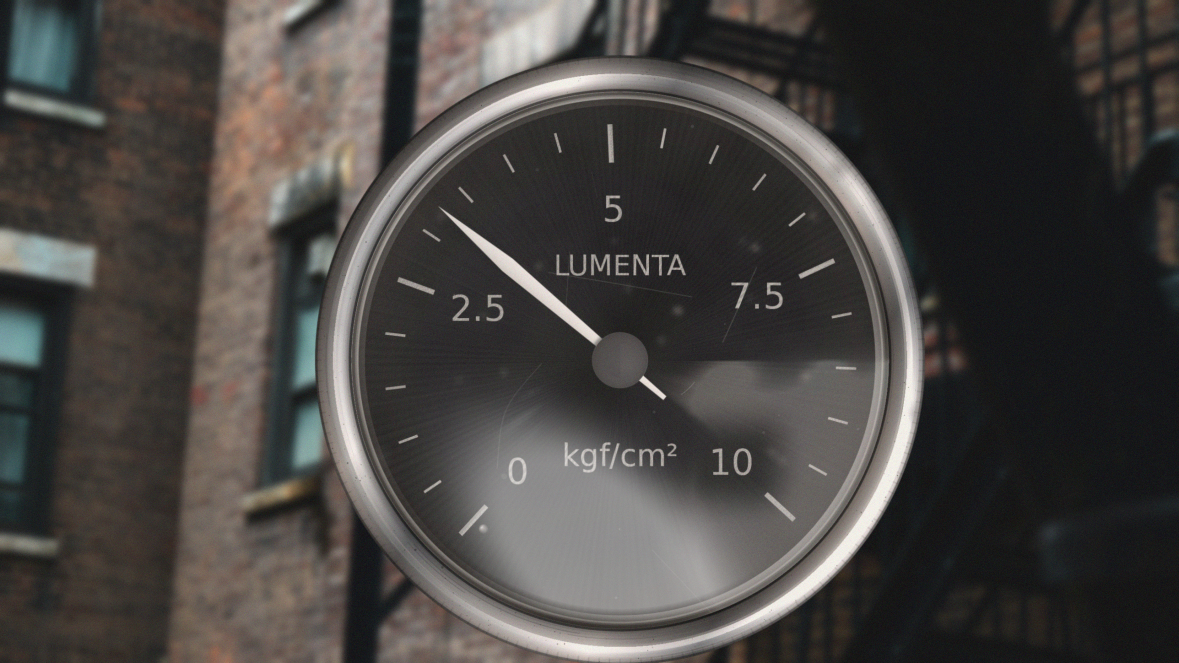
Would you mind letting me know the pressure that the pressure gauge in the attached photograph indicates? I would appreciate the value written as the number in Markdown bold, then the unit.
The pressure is **3.25** kg/cm²
